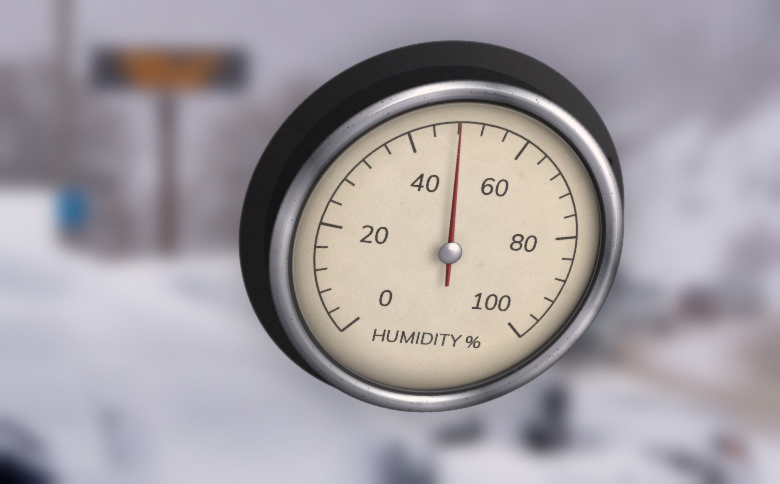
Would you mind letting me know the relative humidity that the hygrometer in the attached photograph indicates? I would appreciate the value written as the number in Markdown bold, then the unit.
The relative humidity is **48** %
